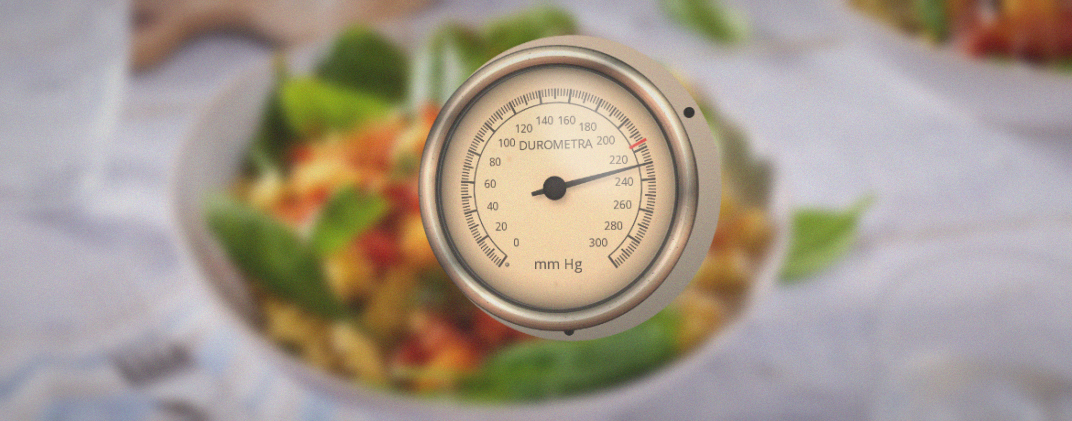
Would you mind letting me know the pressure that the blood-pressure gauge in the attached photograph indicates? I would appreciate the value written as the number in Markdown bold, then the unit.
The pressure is **230** mmHg
